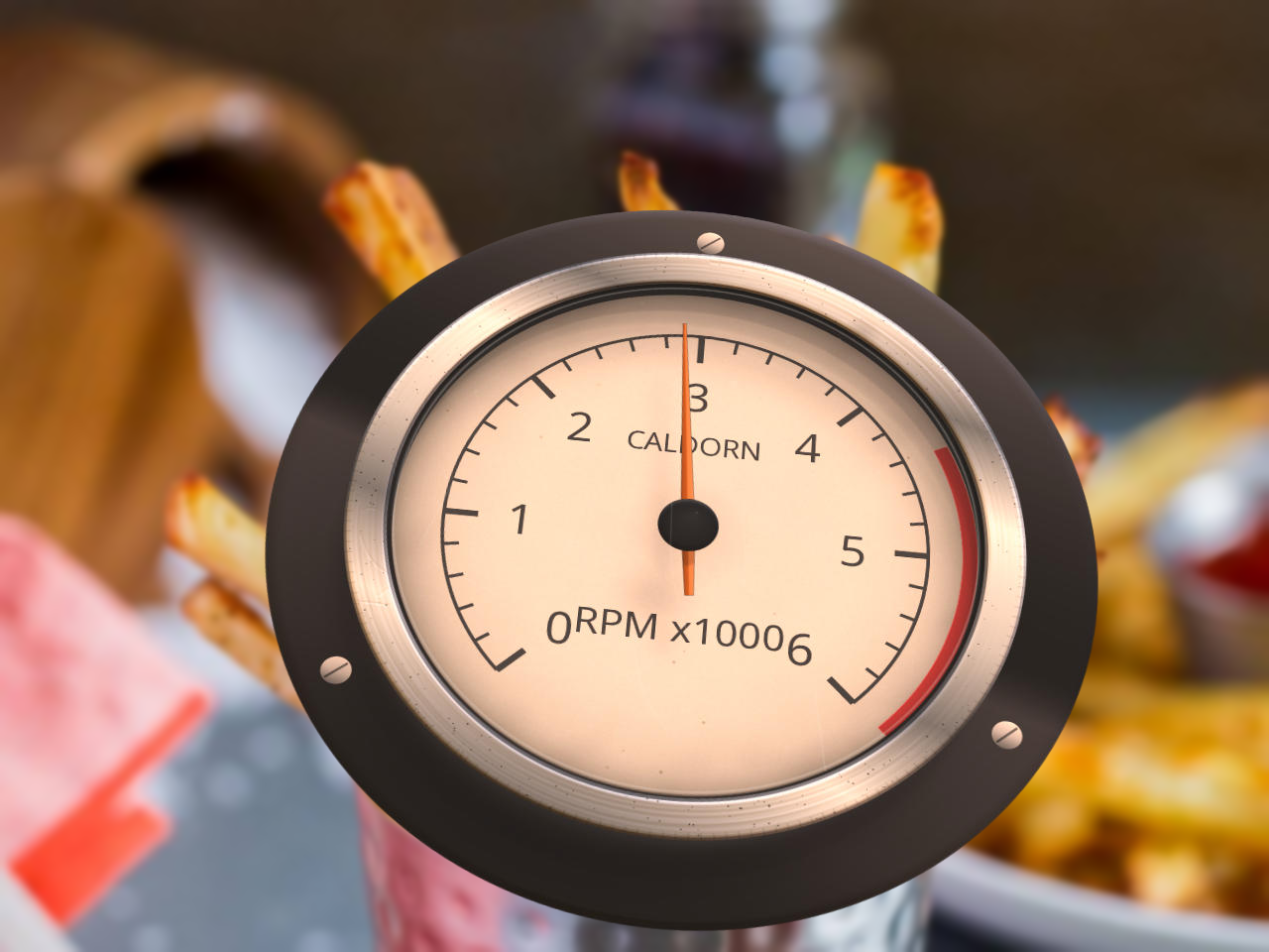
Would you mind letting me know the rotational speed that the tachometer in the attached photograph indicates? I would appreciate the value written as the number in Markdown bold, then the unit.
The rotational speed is **2900** rpm
